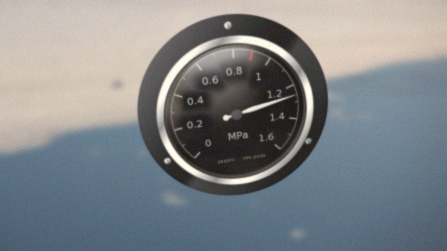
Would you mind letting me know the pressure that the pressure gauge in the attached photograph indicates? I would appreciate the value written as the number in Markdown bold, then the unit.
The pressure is **1.25** MPa
